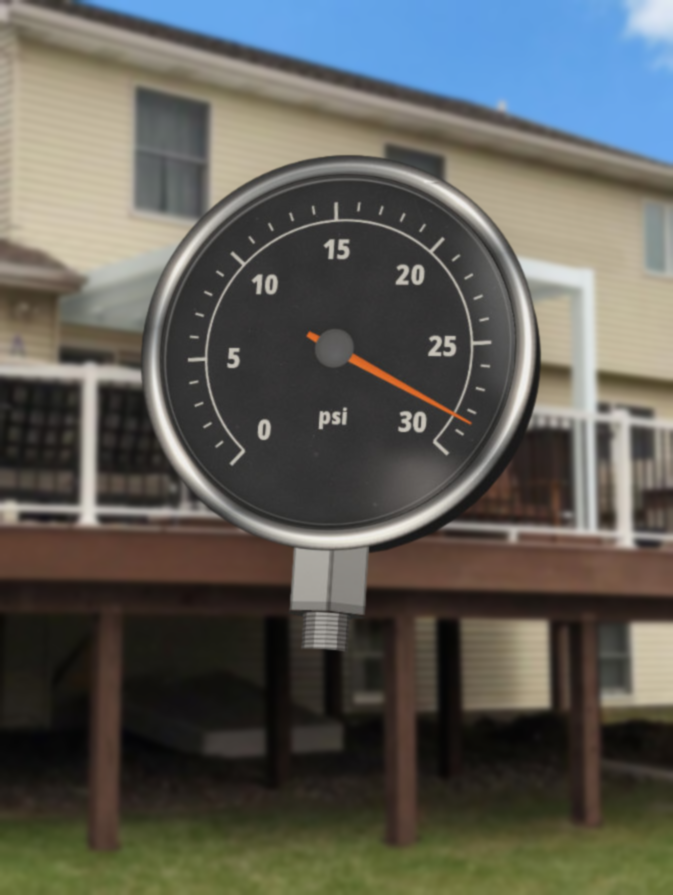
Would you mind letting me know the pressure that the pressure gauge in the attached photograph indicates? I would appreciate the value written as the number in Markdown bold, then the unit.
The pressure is **28.5** psi
